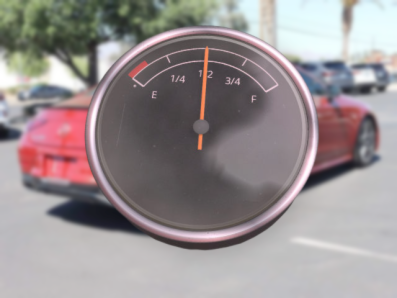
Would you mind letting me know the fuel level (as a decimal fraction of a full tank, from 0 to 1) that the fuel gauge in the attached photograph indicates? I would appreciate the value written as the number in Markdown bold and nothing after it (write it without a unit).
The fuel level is **0.5**
